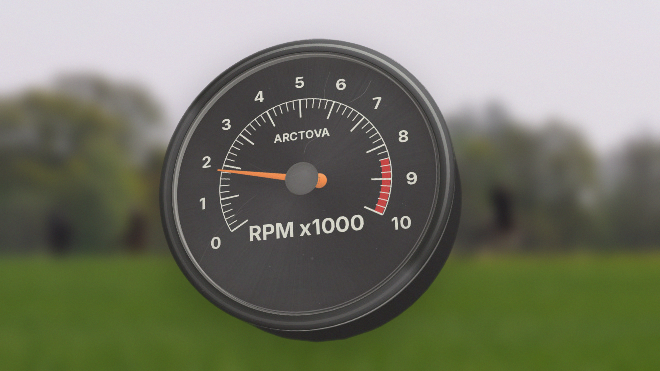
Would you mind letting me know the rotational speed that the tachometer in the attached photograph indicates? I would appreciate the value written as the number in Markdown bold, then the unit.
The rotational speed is **1800** rpm
